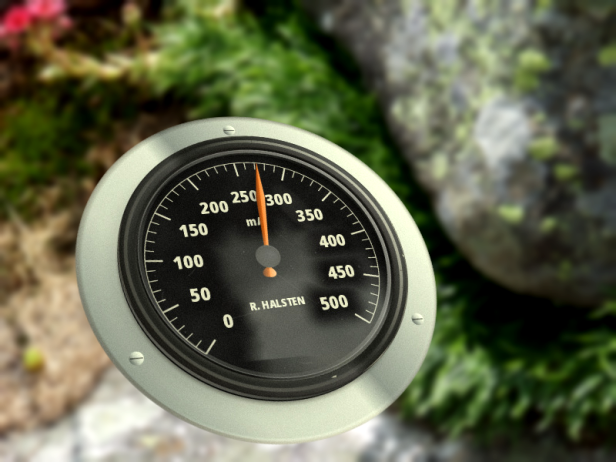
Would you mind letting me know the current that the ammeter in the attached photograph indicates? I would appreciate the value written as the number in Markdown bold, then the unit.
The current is **270** mA
